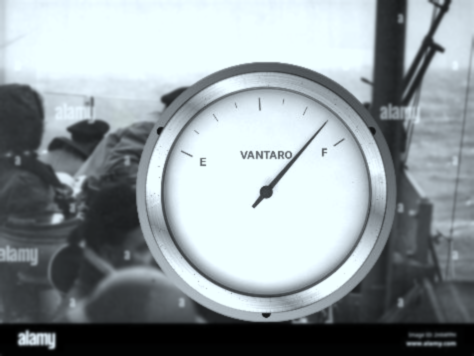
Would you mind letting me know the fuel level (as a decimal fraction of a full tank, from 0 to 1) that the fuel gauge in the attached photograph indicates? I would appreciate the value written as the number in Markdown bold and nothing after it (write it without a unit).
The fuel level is **0.875**
